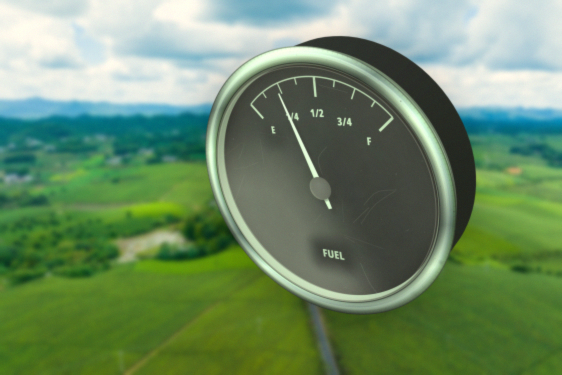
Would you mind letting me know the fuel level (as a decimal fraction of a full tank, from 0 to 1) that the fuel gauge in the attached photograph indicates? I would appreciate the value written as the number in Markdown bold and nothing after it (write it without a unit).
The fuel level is **0.25**
